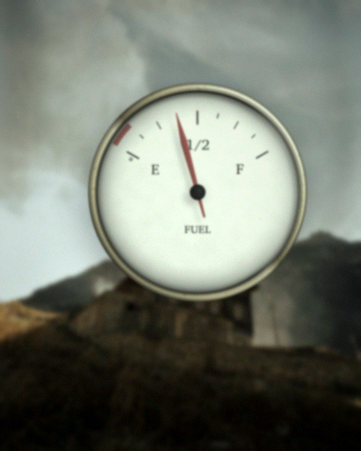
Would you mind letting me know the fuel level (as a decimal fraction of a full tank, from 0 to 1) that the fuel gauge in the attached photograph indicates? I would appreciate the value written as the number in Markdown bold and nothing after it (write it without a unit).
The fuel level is **0.375**
